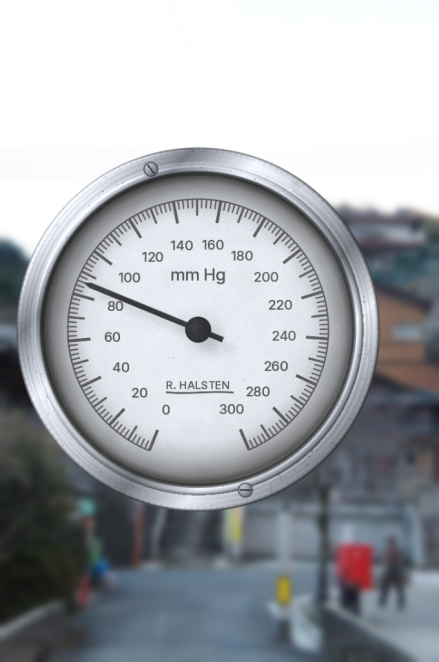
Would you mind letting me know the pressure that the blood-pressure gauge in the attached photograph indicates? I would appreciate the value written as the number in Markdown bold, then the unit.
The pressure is **86** mmHg
